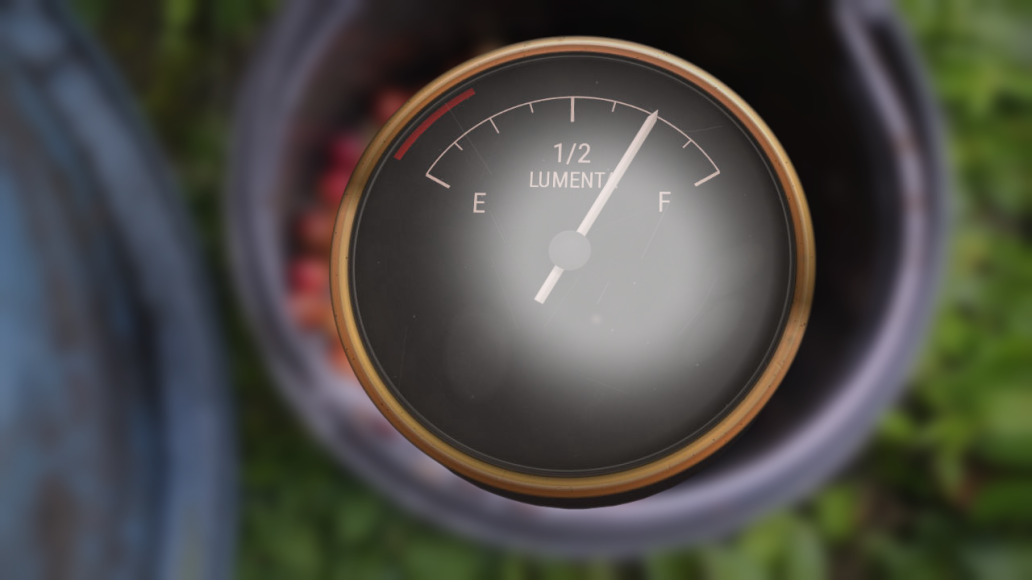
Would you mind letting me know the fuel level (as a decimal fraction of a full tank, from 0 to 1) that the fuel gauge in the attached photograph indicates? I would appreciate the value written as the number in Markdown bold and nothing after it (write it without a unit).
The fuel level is **0.75**
